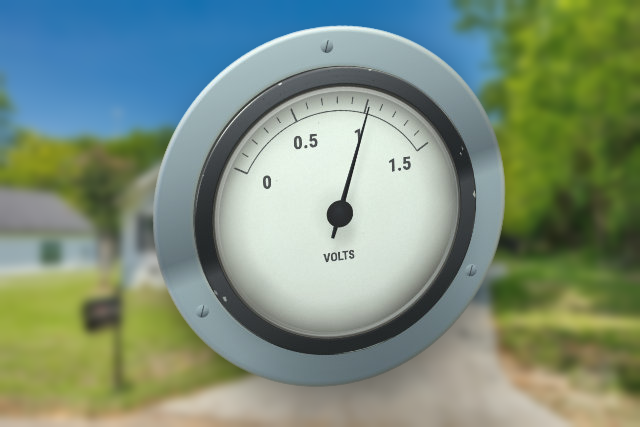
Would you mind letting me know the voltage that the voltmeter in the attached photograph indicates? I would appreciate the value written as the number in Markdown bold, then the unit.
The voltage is **1** V
